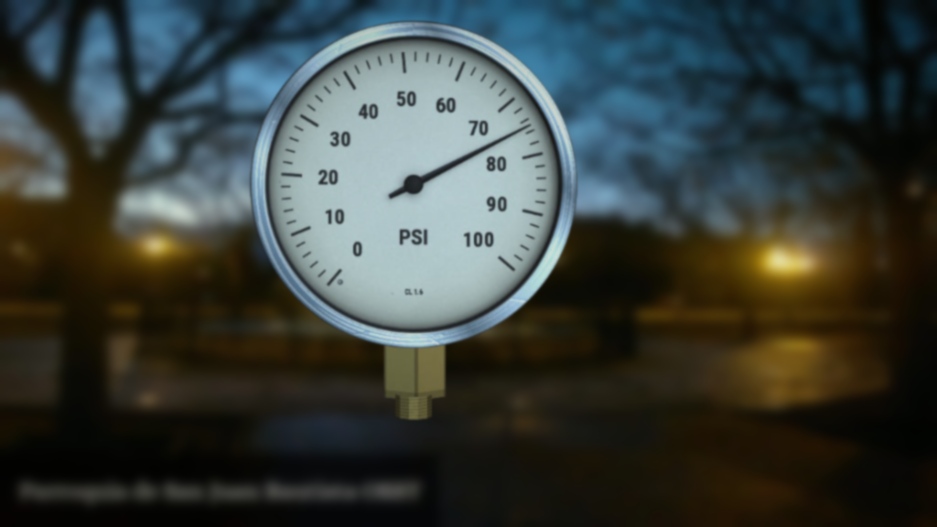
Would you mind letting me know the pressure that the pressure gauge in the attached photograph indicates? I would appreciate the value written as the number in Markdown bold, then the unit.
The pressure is **75** psi
